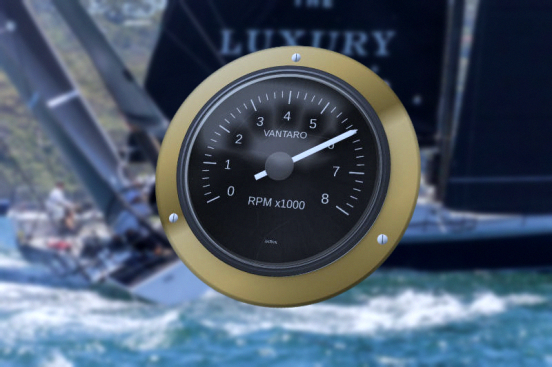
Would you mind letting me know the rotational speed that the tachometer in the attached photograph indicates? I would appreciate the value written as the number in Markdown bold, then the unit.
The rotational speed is **6000** rpm
